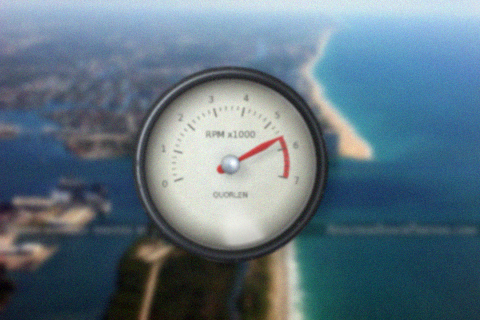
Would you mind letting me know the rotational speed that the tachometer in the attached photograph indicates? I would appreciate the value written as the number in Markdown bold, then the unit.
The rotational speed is **5600** rpm
